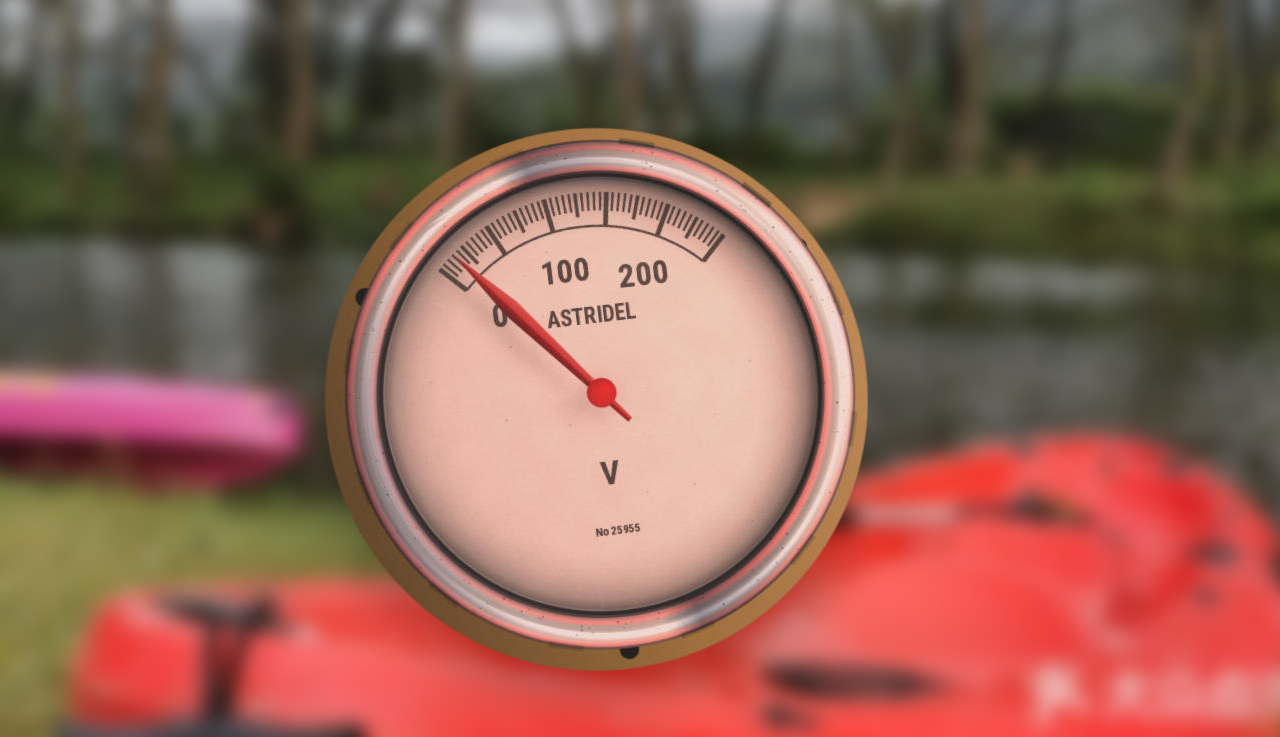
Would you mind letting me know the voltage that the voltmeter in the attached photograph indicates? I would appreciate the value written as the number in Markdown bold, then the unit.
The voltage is **15** V
